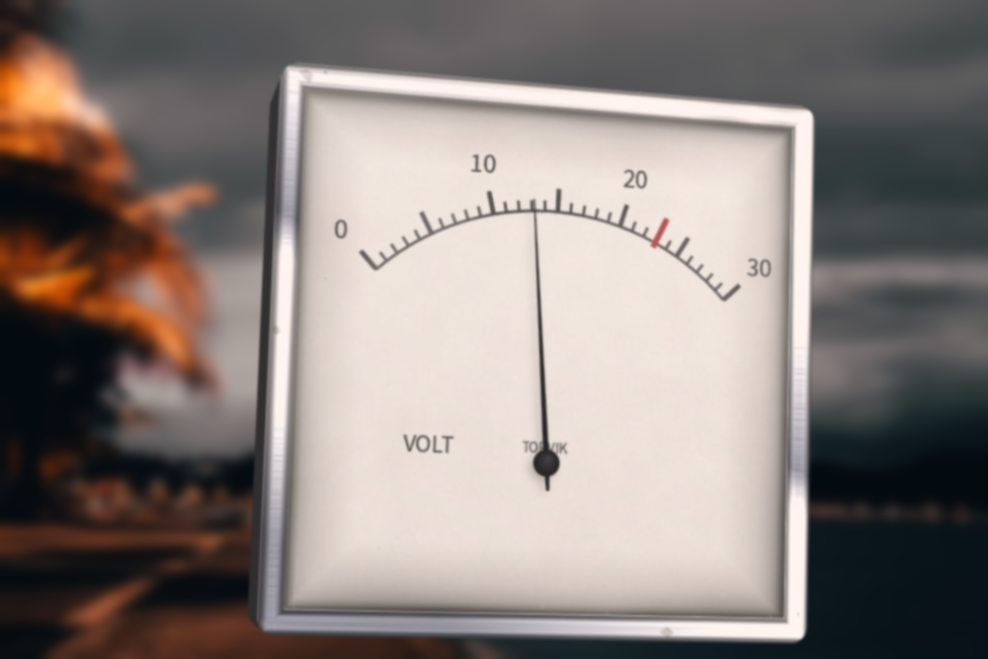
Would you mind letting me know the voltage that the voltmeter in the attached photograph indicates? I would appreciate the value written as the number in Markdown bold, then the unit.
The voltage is **13** V
